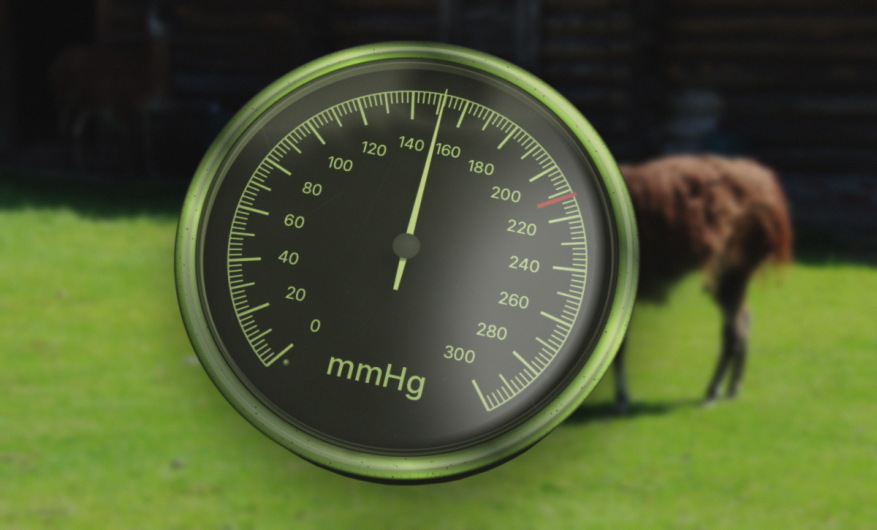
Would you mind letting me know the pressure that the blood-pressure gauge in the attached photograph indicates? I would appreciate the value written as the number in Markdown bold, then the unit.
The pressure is **152** mmHg
